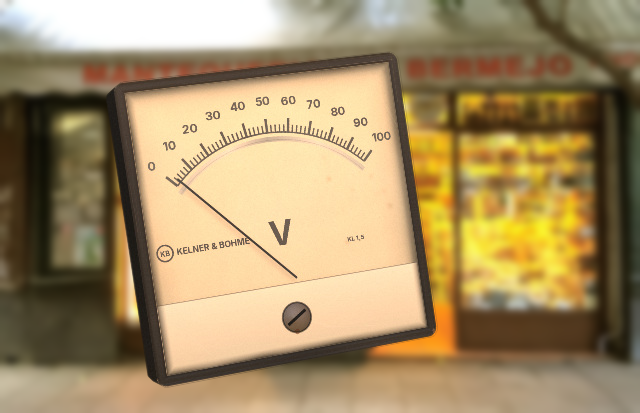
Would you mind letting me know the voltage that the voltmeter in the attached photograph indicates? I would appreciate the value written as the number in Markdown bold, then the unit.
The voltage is **2** V
